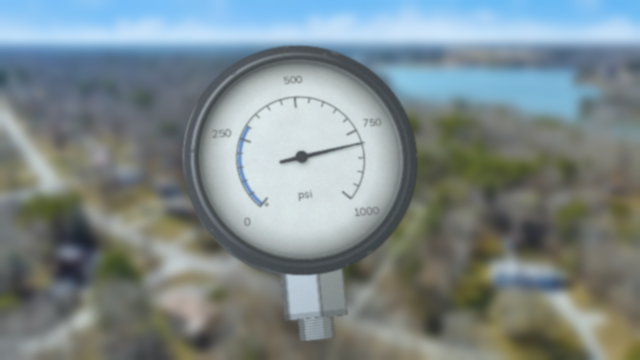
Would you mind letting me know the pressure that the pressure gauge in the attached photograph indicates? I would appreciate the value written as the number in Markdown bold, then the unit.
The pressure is **800** psi
